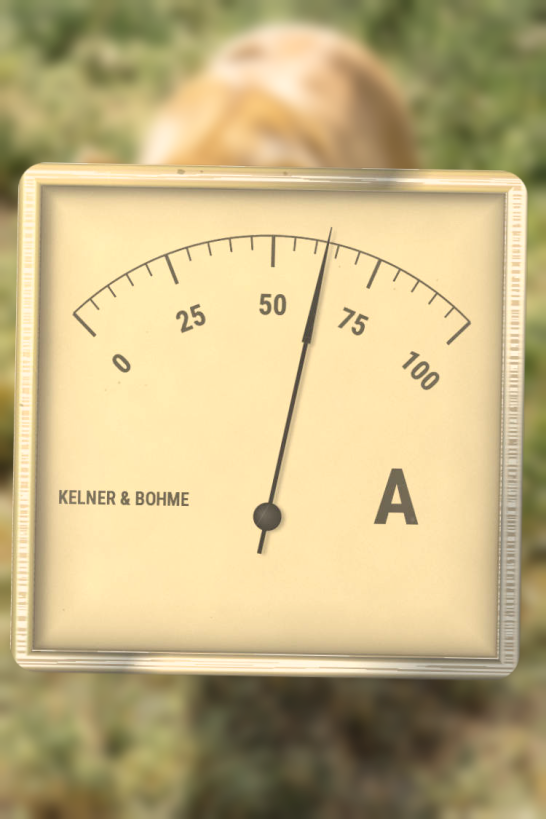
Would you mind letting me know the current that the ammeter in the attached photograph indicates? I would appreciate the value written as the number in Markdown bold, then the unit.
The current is **62.5** A
